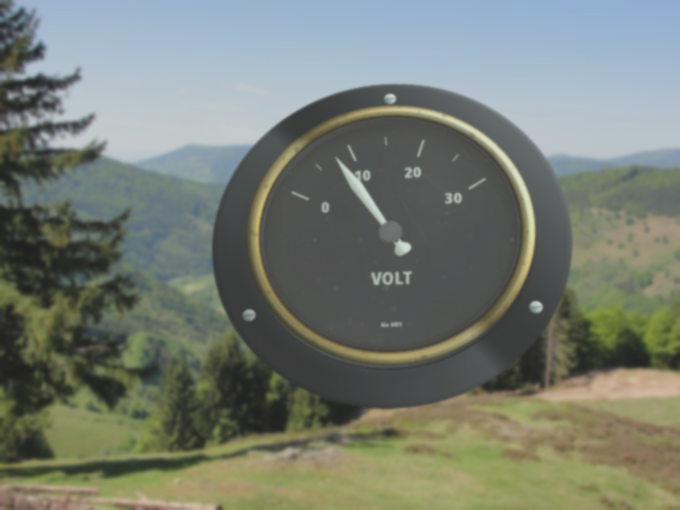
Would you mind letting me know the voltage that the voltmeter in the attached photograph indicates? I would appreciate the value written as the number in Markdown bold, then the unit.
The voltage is **7.5** V
